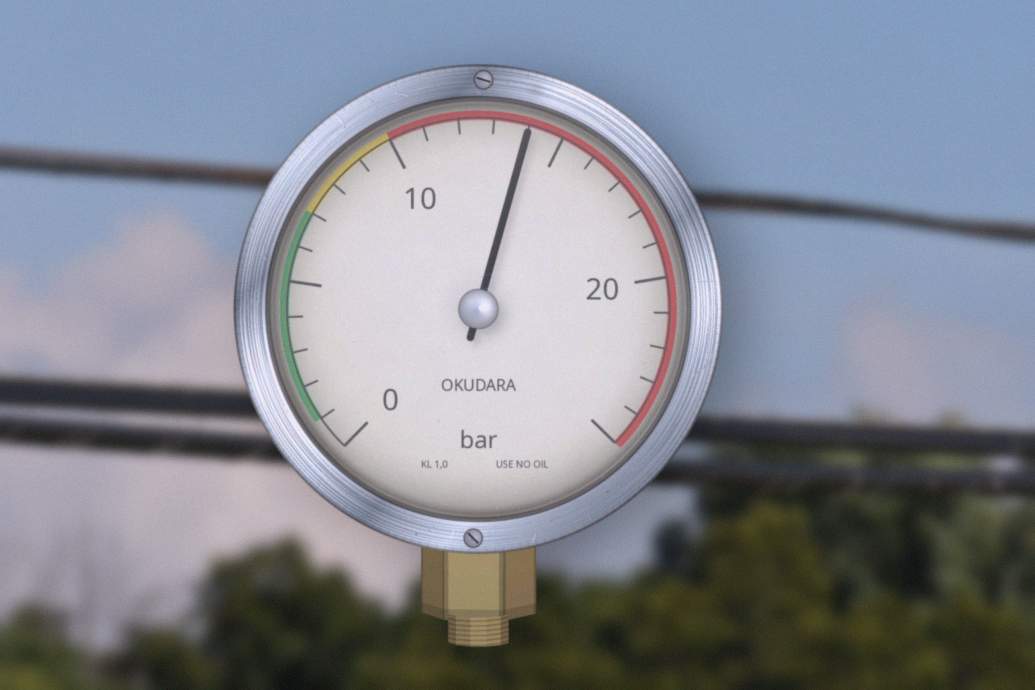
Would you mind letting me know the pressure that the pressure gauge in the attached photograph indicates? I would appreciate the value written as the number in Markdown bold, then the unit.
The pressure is **14** bar
